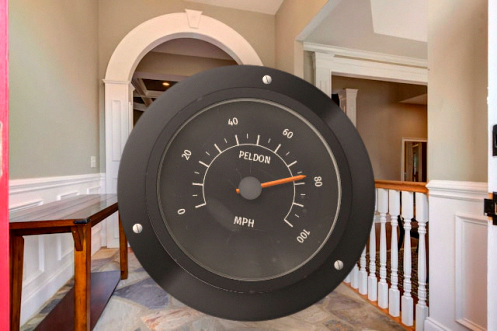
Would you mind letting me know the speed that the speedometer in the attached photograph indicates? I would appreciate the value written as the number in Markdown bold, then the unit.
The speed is **77.5** mph
